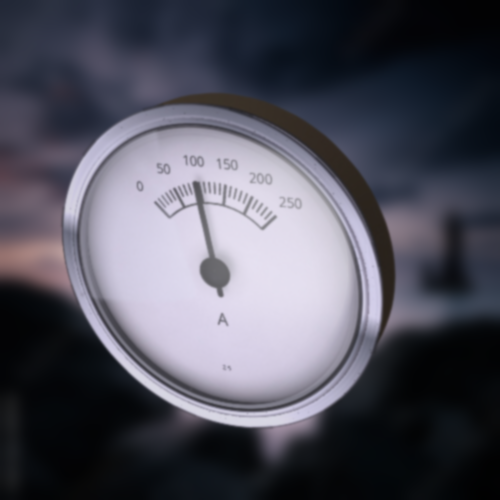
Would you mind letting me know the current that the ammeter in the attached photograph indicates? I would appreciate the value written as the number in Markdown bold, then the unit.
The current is **100** A
